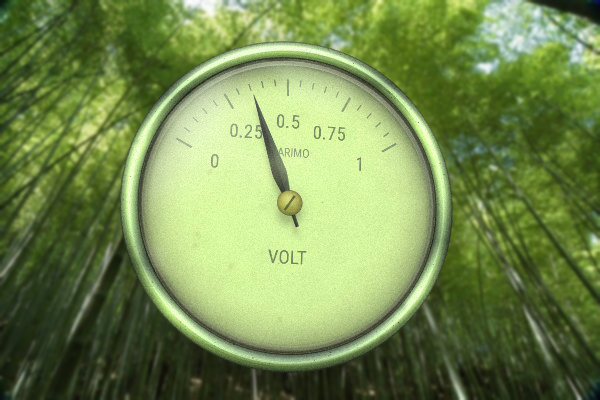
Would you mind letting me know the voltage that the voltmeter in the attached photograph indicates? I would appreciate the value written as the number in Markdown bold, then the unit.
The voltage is **0.35** V
